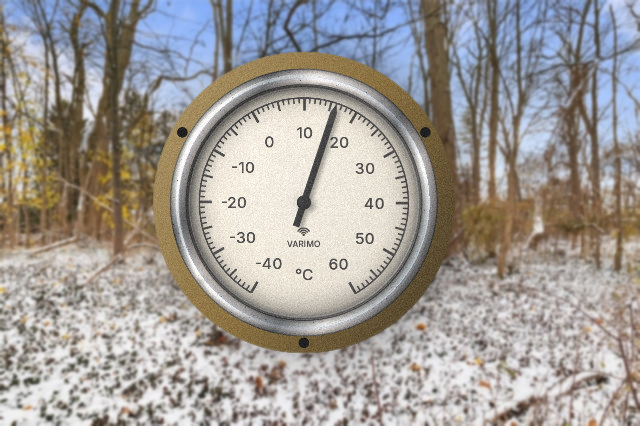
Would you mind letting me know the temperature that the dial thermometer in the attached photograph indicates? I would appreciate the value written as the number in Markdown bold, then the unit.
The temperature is **16** °C
